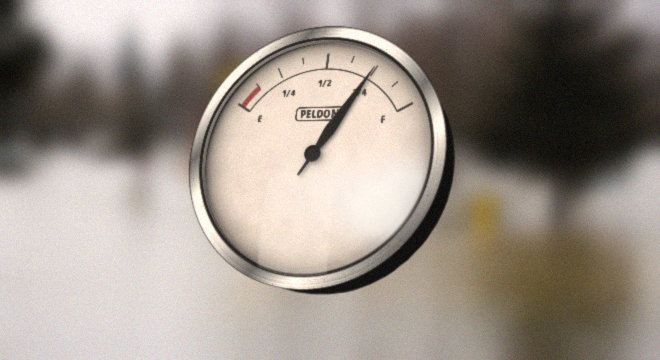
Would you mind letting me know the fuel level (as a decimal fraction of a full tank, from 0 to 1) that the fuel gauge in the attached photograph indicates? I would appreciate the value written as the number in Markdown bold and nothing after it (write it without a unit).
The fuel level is **0.75**
